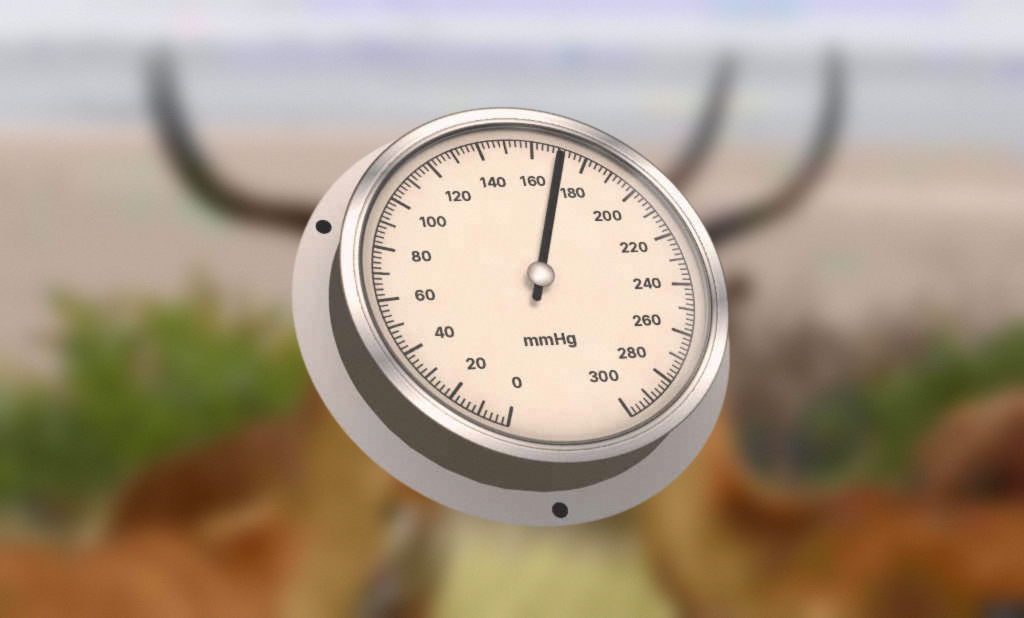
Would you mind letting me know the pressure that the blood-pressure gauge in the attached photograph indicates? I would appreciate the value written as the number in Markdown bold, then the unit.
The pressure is **170** mmHg
